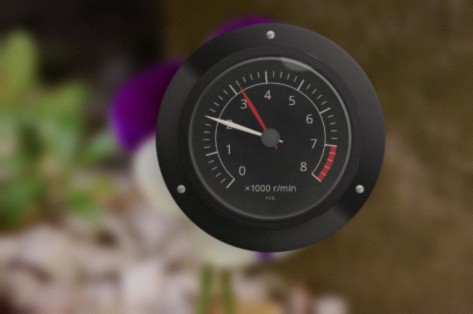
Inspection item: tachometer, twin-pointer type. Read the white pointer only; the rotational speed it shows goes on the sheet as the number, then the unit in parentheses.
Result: 2000 (rpm)
